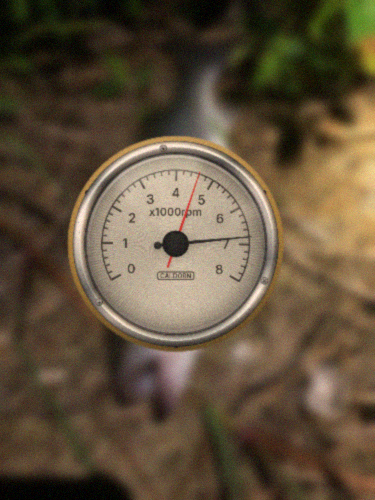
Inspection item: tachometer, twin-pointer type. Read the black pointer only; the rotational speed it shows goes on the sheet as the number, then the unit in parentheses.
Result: 6800 (rpm)
